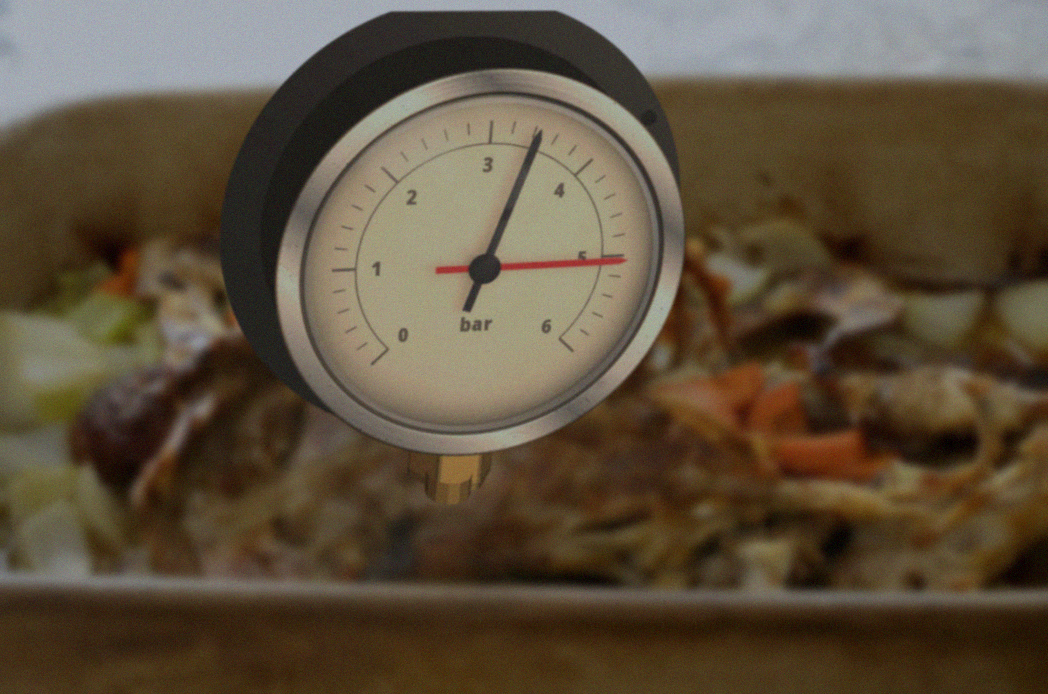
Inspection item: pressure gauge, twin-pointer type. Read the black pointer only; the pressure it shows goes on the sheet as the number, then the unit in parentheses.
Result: 3.4 (bar)
